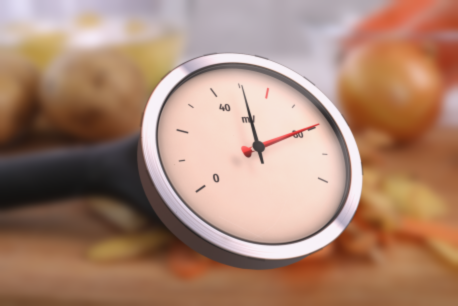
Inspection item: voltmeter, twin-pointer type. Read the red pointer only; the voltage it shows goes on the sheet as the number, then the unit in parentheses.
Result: 80 (mV)
